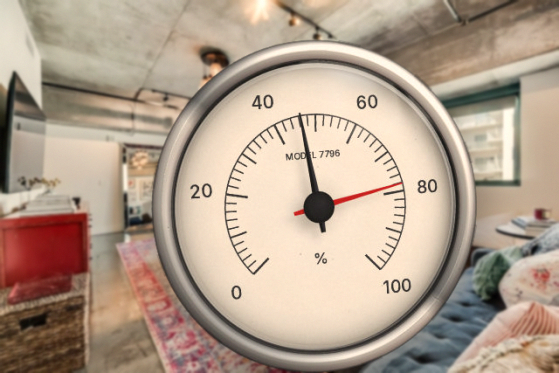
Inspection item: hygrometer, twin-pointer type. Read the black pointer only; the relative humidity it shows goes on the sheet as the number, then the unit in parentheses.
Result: 46 (%)
